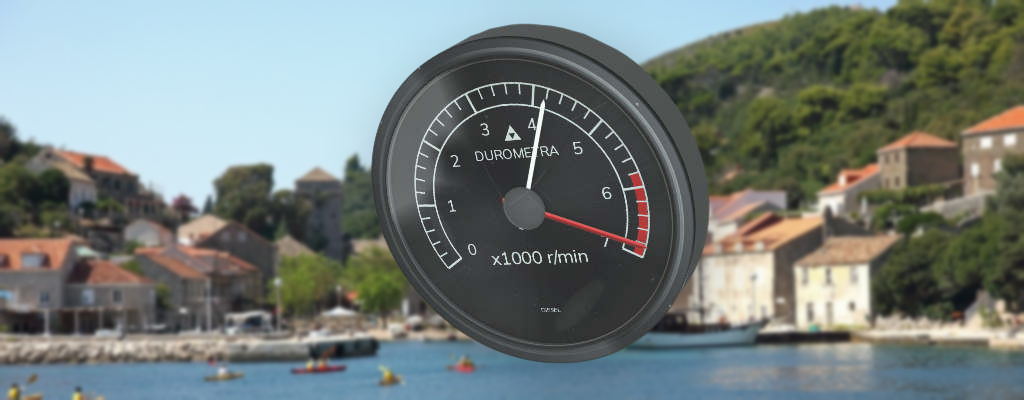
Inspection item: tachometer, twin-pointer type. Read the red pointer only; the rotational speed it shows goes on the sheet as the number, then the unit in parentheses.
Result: 6800 (rpm)
